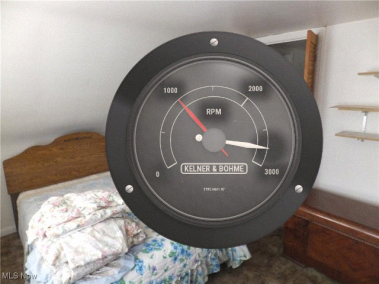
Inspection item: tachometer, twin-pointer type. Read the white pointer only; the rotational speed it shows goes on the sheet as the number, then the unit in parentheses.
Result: 2750 (rpm)
